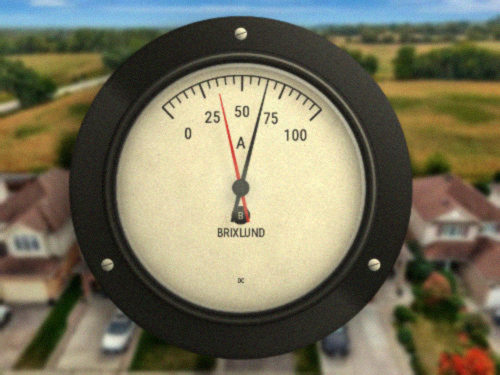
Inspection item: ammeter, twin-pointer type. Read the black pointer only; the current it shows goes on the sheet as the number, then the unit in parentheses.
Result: 65 (A)
